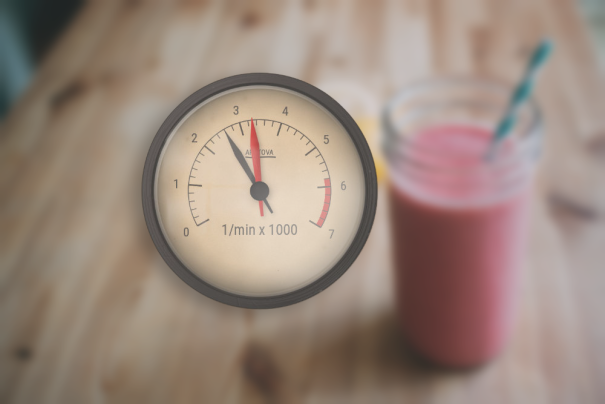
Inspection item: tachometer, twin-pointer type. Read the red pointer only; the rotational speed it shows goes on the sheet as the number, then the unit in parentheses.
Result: 3300 (rpm)
